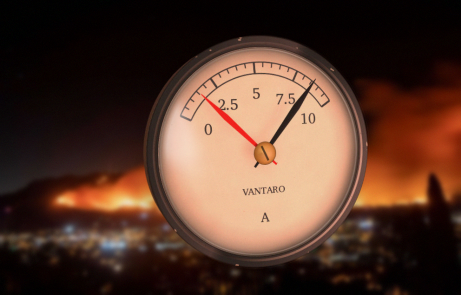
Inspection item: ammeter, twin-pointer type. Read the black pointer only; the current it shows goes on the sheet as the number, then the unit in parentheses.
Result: 8.5 (A)
